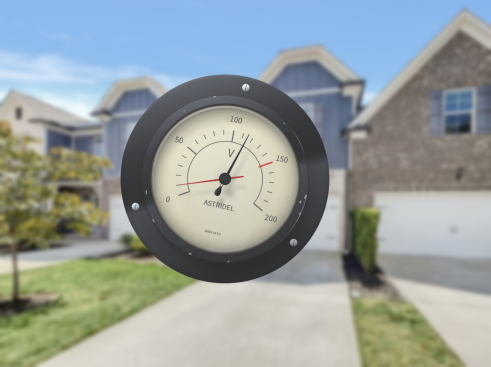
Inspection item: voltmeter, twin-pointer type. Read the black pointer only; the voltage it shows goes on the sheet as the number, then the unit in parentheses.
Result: 115 (V)
